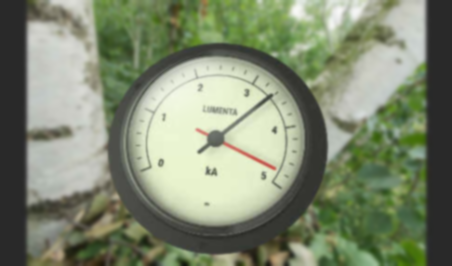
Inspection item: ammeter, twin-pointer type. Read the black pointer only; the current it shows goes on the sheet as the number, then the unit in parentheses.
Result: 3.4 (kA)
